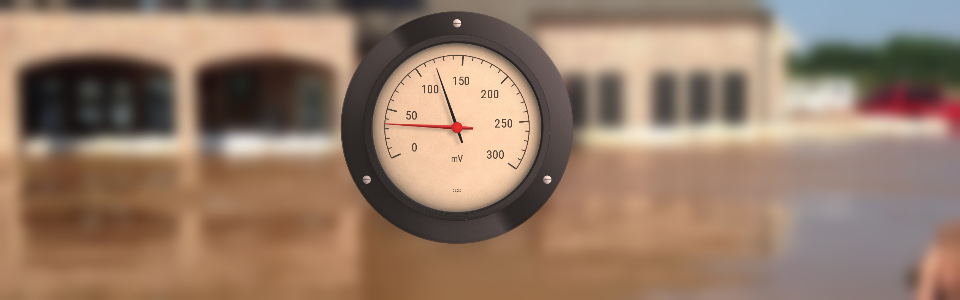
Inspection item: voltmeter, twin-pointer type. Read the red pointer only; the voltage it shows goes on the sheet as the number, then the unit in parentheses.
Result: 35 (mV)
